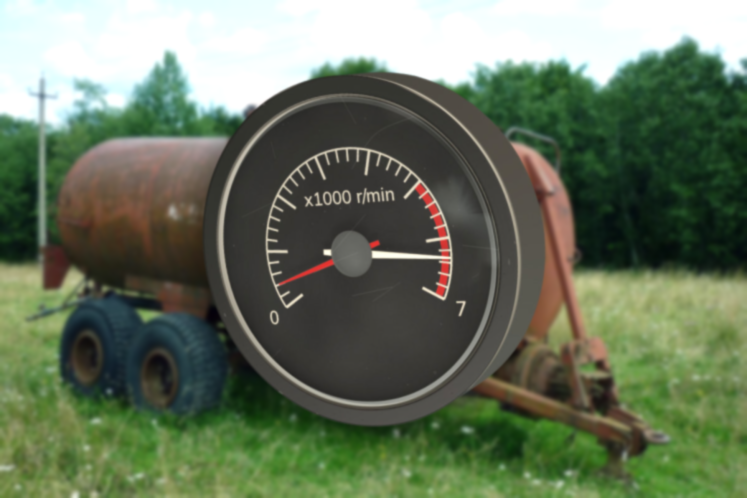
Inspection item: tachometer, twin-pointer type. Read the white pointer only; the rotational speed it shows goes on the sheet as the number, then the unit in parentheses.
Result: 6300 (rpm)
